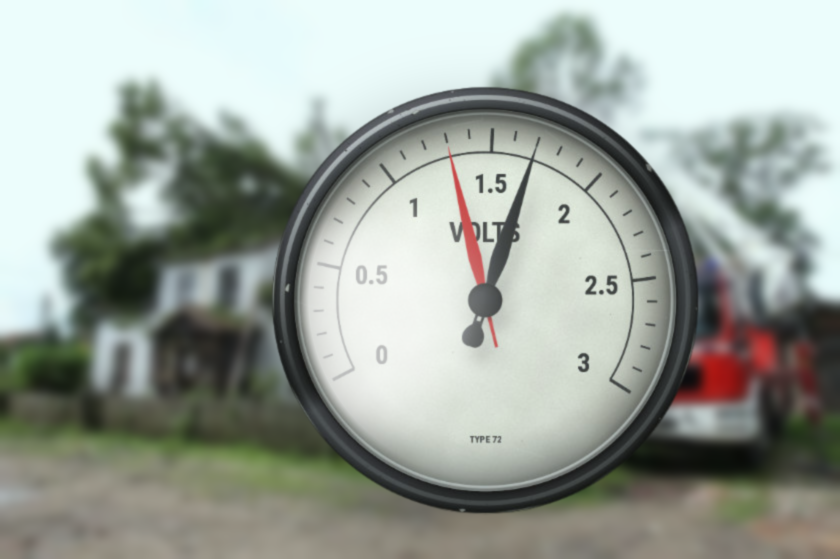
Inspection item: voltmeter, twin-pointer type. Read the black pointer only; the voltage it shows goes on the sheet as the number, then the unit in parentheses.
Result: 1.7 (V)
